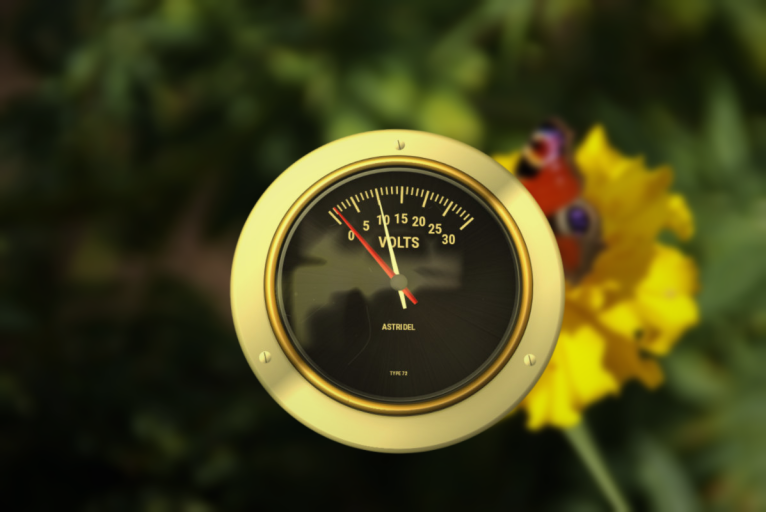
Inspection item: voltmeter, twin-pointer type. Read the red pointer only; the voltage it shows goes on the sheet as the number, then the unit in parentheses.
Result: 1 (V)
